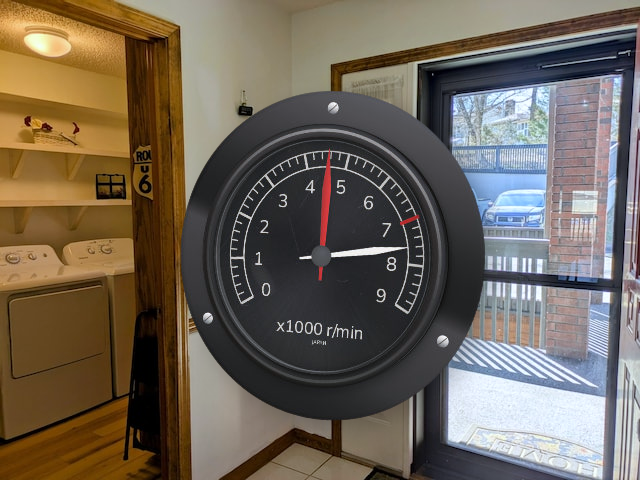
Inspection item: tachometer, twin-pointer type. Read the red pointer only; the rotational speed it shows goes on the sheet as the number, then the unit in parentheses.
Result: 4600 (rpm)
